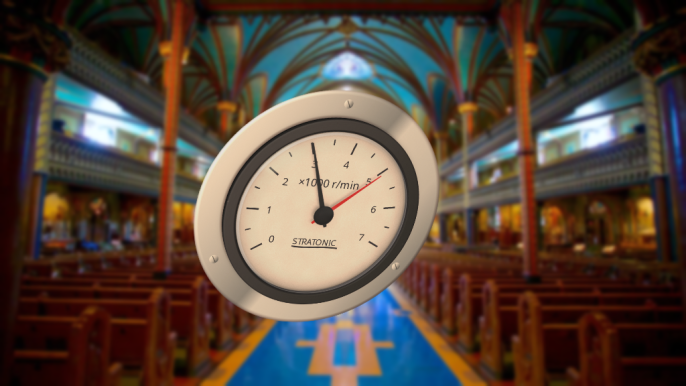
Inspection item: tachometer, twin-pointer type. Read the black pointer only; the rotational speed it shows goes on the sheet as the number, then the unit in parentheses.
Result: 3000 (rpm)
